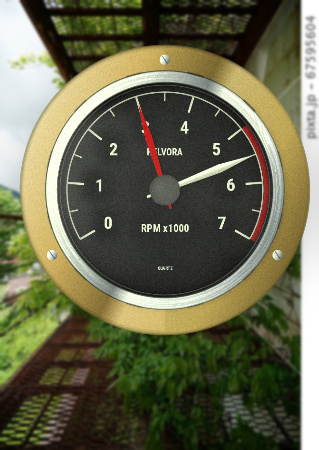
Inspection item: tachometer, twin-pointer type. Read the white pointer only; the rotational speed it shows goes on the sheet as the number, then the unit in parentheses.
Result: 5500 (rpm)
